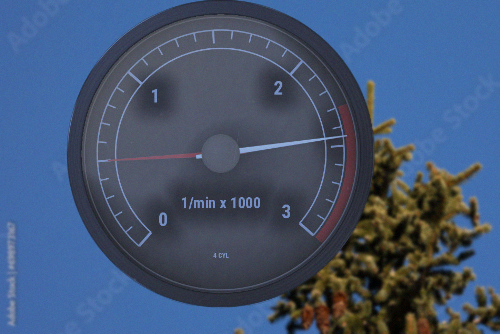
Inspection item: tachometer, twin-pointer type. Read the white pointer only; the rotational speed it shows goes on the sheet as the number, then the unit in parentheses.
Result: 2450 (rpm)
